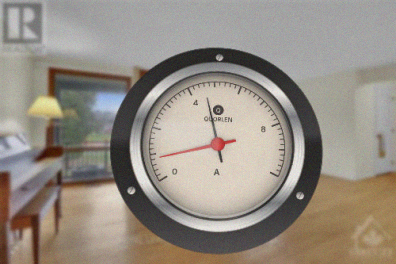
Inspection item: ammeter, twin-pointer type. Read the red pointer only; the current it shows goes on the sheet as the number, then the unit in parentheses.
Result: 0.8 (A)
